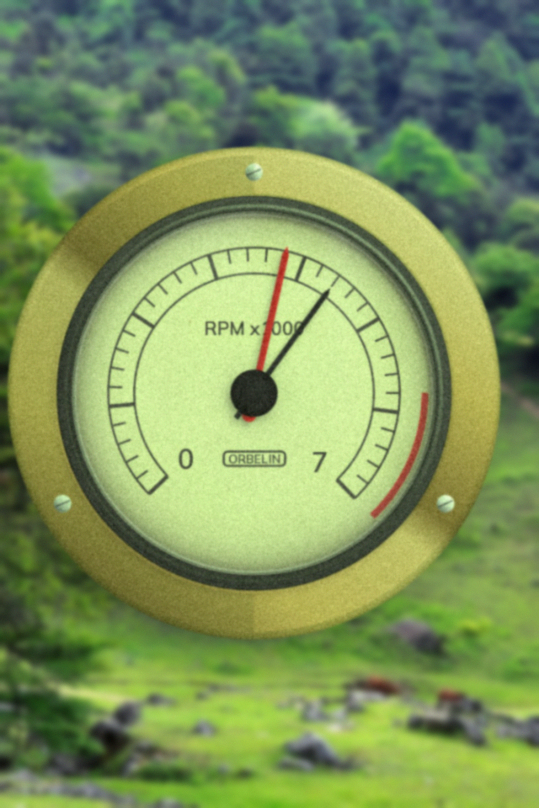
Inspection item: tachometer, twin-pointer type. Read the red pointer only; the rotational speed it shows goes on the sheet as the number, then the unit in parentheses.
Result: 3800 (rpm)
